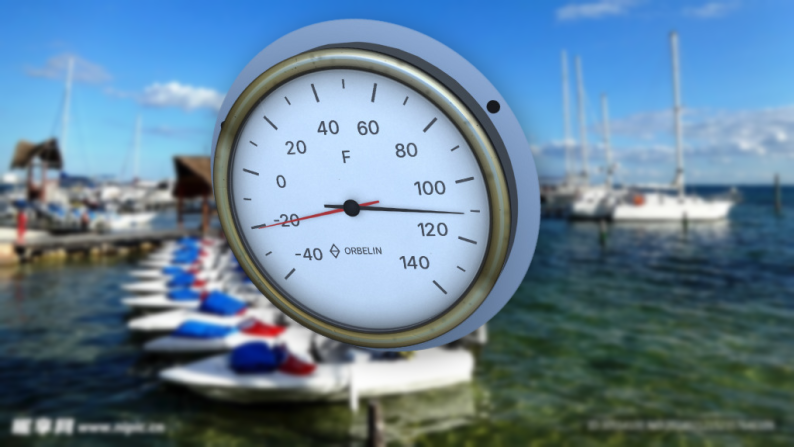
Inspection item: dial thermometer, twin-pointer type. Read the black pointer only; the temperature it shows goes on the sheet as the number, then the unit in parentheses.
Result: 110 (°F)
